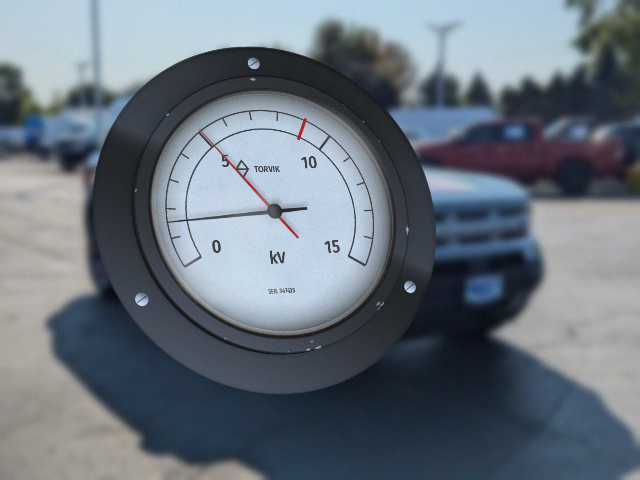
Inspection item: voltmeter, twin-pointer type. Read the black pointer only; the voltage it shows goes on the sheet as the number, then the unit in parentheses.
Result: 1.5 (kV)
